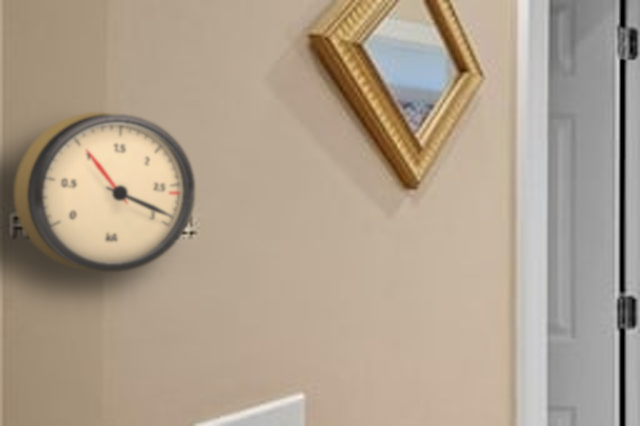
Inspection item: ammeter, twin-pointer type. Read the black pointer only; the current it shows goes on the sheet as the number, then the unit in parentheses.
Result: 2.9 (kA)
